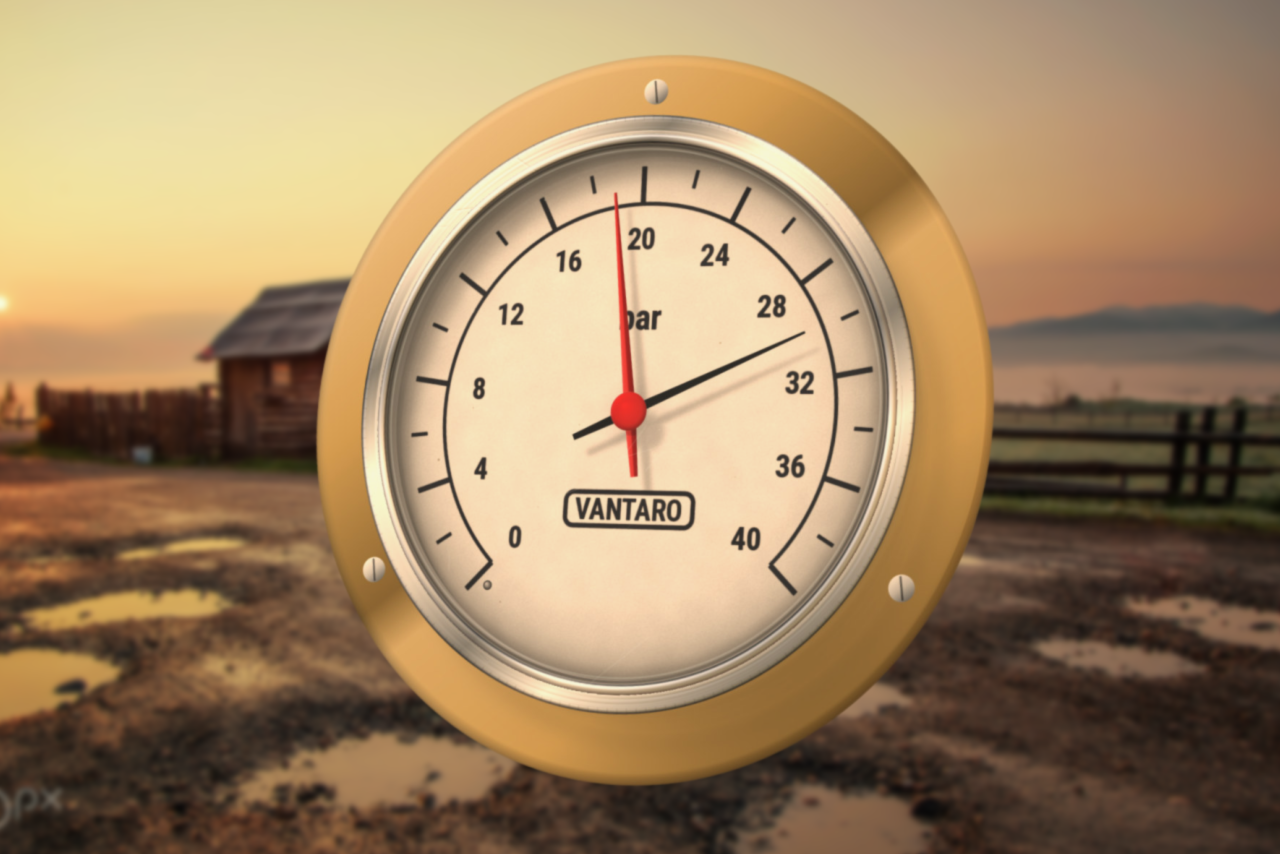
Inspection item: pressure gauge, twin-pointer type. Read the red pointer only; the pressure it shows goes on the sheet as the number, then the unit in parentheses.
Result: 19 (bar)
